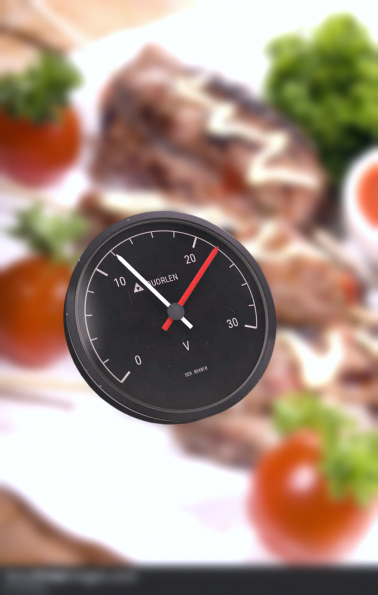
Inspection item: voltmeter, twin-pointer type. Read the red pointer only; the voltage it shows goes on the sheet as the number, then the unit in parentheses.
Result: 22 (V)
